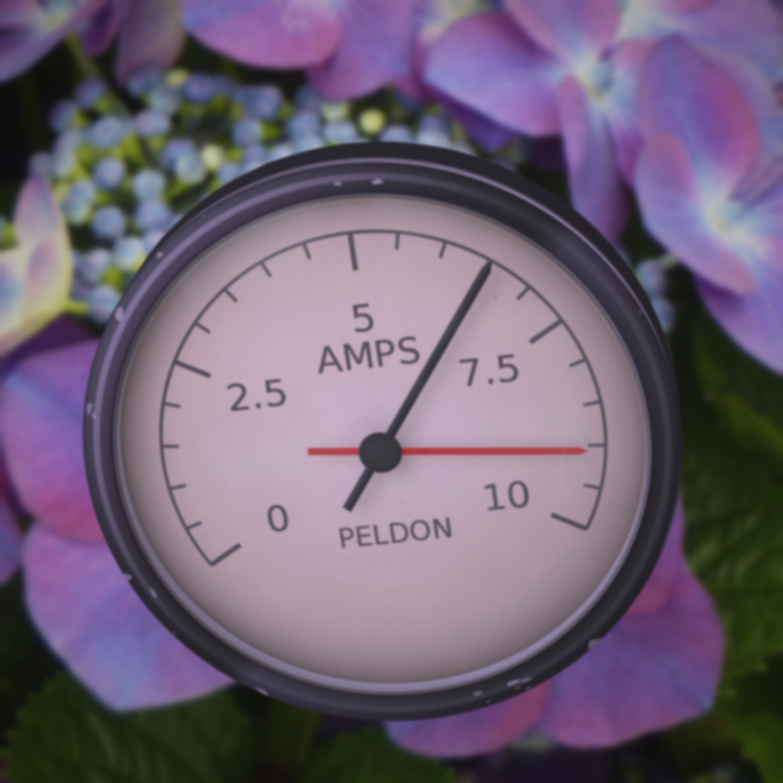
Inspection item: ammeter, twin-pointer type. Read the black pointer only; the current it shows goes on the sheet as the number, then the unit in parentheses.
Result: 6.5 (A)
